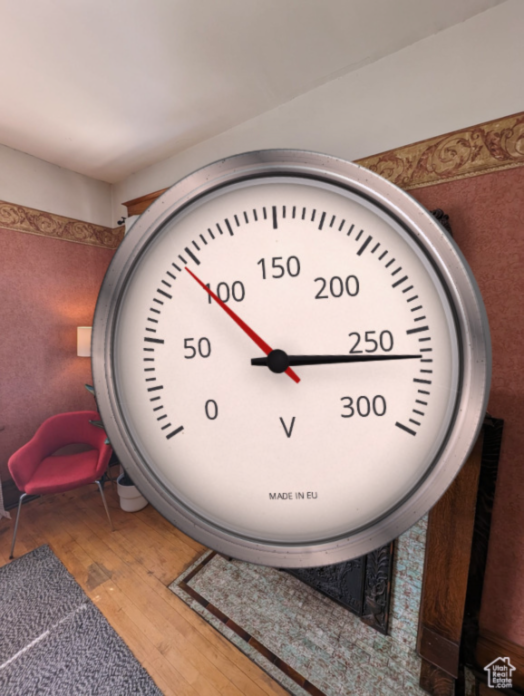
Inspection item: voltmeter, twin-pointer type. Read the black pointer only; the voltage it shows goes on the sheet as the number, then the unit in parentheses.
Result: 262.5 (V)
